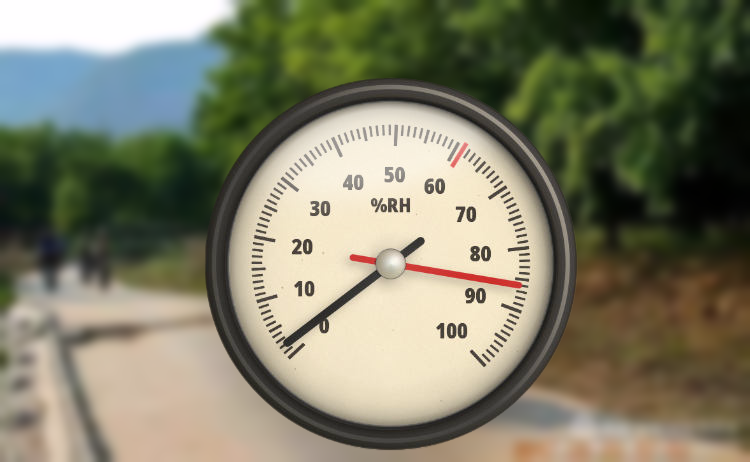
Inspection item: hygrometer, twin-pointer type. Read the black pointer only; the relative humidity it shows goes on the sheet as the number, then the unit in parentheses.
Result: 2 (%)
